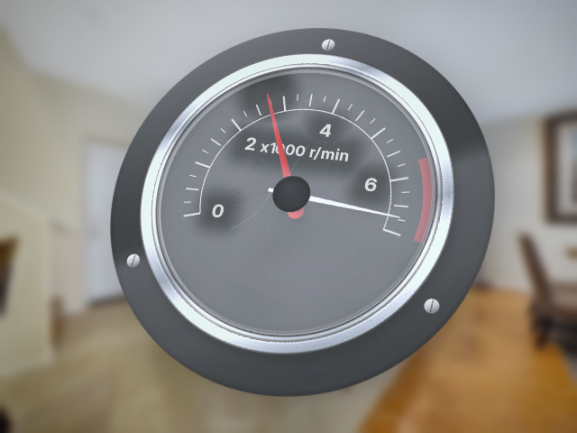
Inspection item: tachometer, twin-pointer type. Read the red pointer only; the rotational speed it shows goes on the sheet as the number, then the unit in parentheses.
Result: 2750 (rpm)
